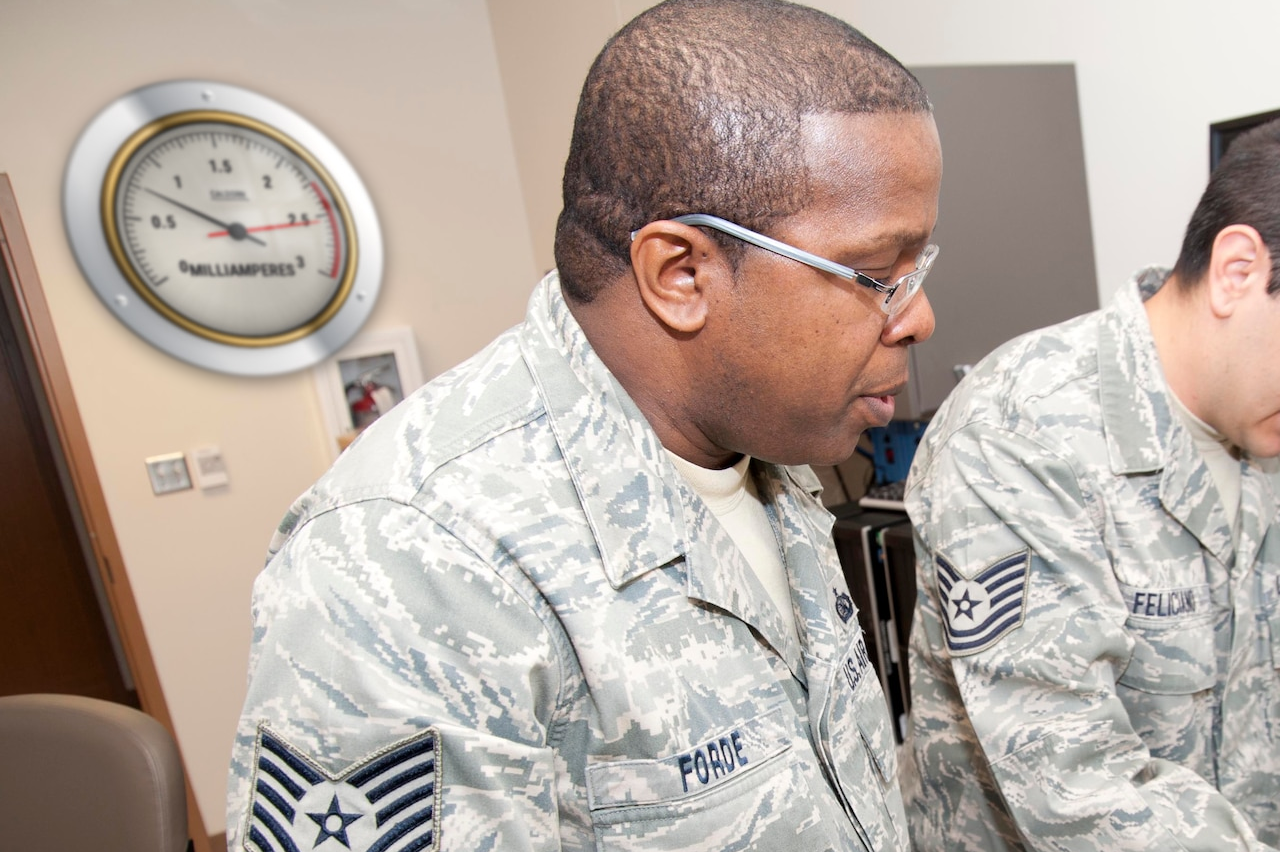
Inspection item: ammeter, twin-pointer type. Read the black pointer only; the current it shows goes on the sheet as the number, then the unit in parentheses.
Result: 0.75 (mA)
